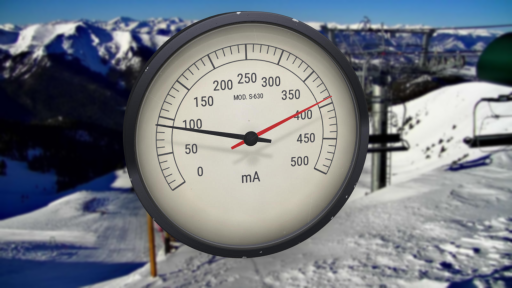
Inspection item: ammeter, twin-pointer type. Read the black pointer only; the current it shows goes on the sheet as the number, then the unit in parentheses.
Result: 90 (mA)
